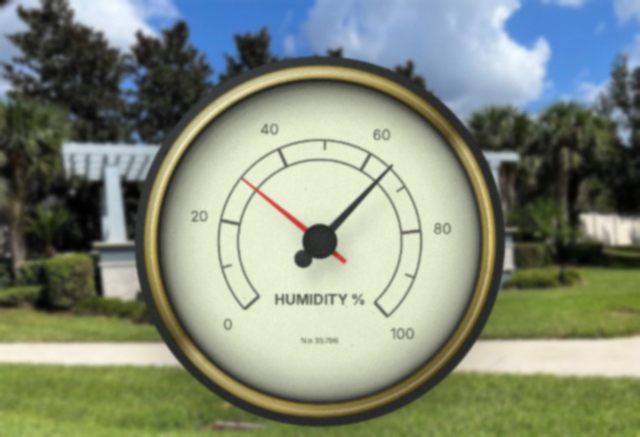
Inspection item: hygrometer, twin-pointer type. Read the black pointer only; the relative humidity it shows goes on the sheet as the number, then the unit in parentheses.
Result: 65 (%)
